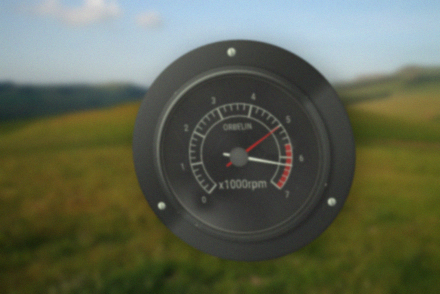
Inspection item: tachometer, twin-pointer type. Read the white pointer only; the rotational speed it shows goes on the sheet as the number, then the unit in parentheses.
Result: 6200 (rpm)
